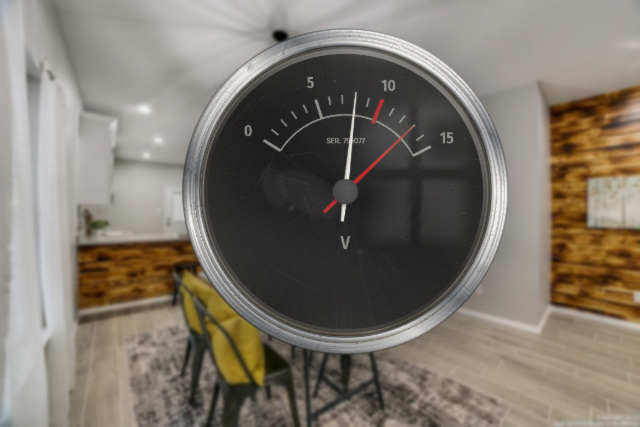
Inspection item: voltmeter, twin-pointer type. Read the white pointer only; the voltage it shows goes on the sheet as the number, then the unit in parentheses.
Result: 8 (V)
